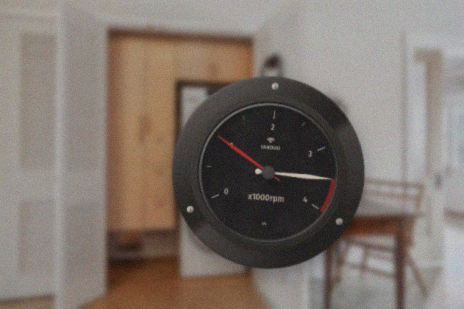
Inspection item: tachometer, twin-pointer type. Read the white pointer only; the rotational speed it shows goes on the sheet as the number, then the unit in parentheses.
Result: 3500 (rpm)
